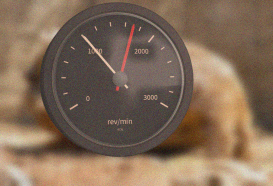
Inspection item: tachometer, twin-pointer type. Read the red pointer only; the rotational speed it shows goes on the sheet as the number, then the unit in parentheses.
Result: 1700 (rpm)
